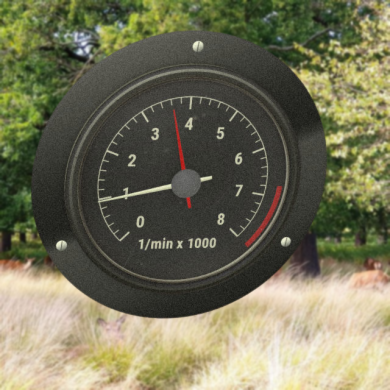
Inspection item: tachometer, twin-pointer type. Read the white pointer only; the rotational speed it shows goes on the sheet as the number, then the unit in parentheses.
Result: 1000 (rpm)
